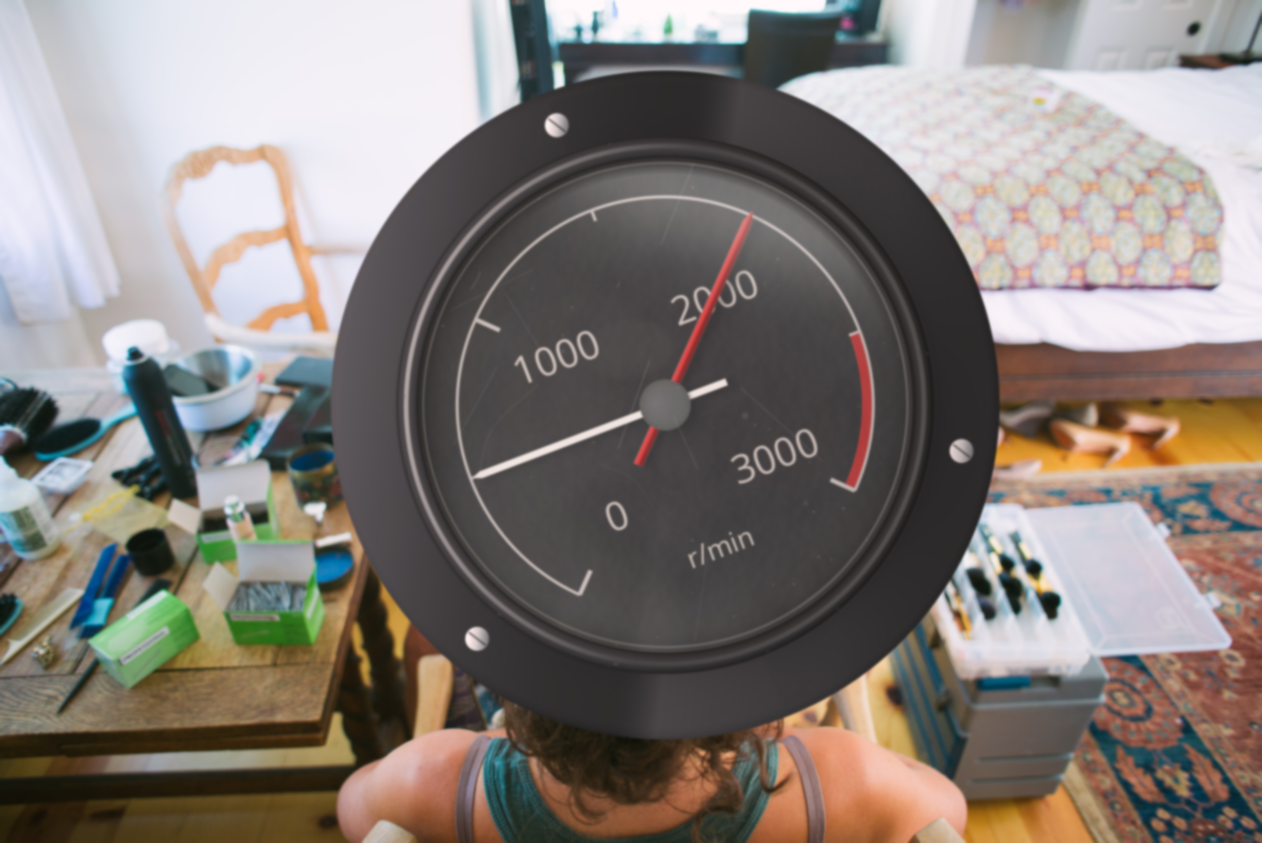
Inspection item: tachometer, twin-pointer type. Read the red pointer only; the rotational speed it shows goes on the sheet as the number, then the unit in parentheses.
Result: 2000 (rpm)
